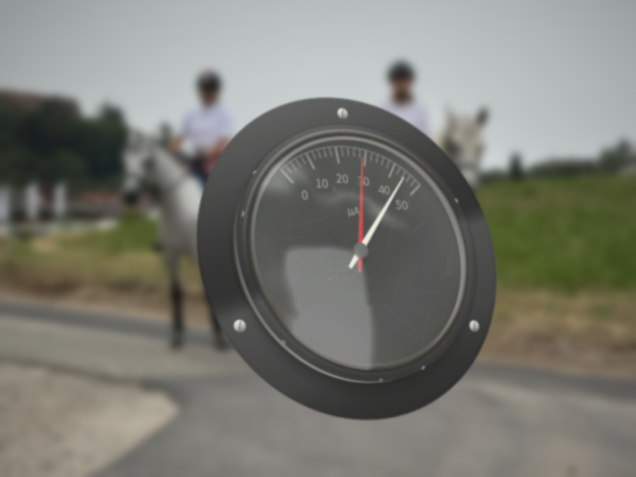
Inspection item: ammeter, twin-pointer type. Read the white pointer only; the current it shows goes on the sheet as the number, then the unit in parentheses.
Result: 44 (µA)
